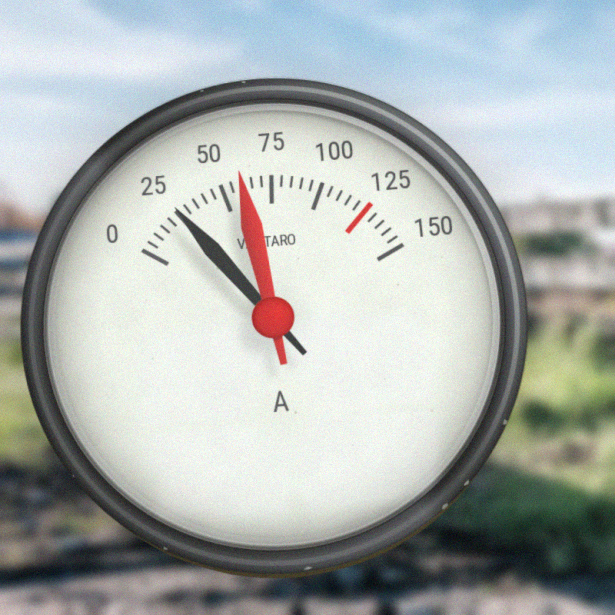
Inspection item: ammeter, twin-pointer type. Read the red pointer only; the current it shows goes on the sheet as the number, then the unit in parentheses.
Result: 60 (A)
